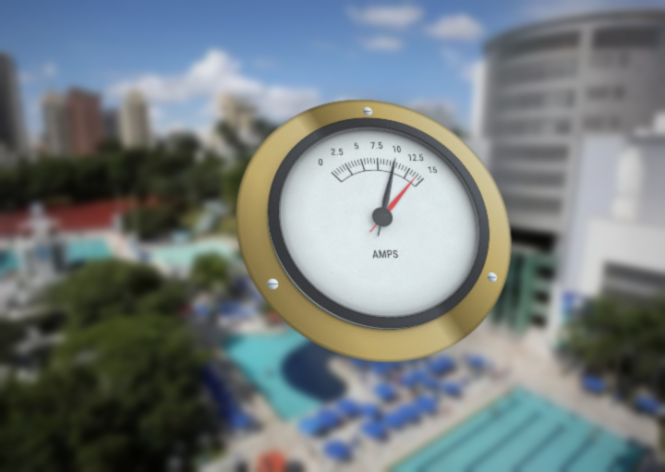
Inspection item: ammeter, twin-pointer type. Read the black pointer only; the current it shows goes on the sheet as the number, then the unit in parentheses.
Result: 10 (A)
